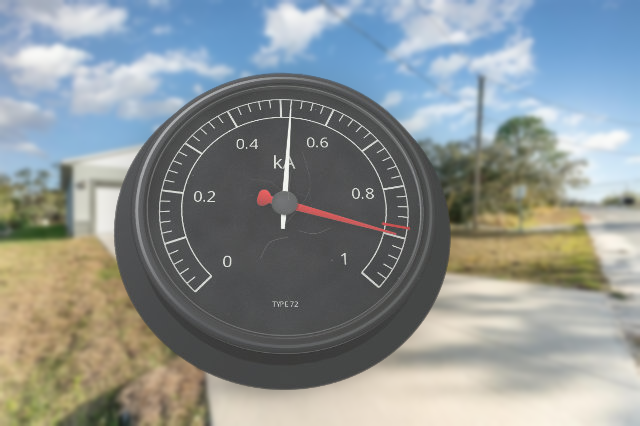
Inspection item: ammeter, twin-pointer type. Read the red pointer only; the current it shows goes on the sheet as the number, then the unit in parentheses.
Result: 0.9 (kA)
